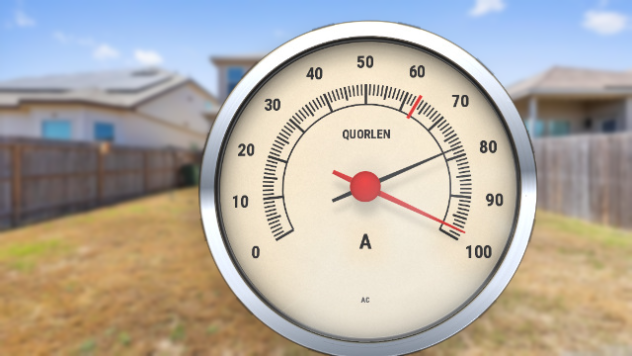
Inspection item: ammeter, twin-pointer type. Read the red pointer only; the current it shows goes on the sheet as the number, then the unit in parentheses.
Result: 98 (A)
